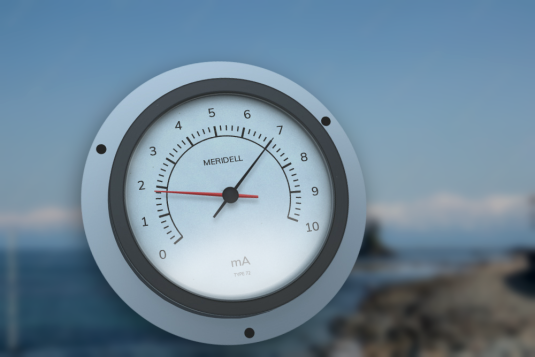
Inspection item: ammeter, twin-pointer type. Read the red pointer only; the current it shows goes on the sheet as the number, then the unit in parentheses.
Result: 1.8 (mA)
